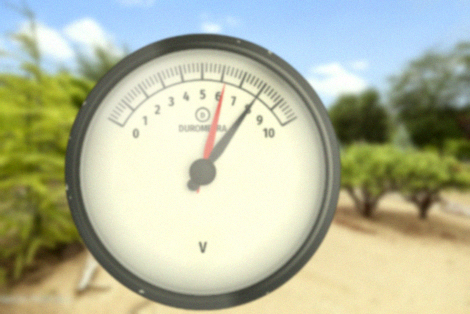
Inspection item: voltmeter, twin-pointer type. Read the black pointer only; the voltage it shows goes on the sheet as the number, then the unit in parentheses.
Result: 8 (V)
